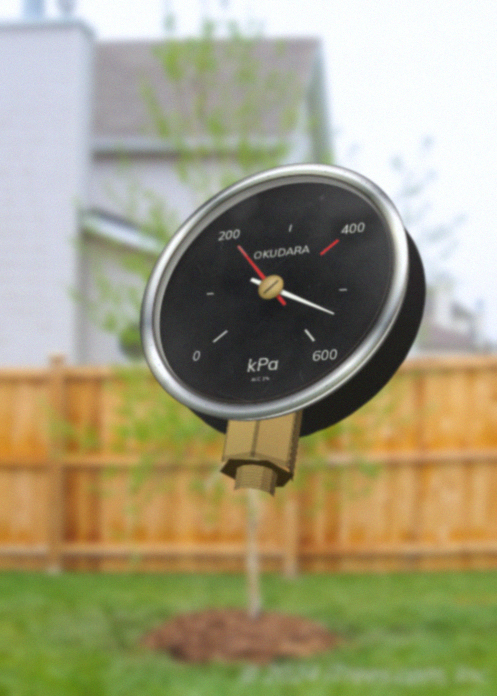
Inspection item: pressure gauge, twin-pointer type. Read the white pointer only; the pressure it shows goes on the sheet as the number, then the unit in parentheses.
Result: 550 (kPa)
